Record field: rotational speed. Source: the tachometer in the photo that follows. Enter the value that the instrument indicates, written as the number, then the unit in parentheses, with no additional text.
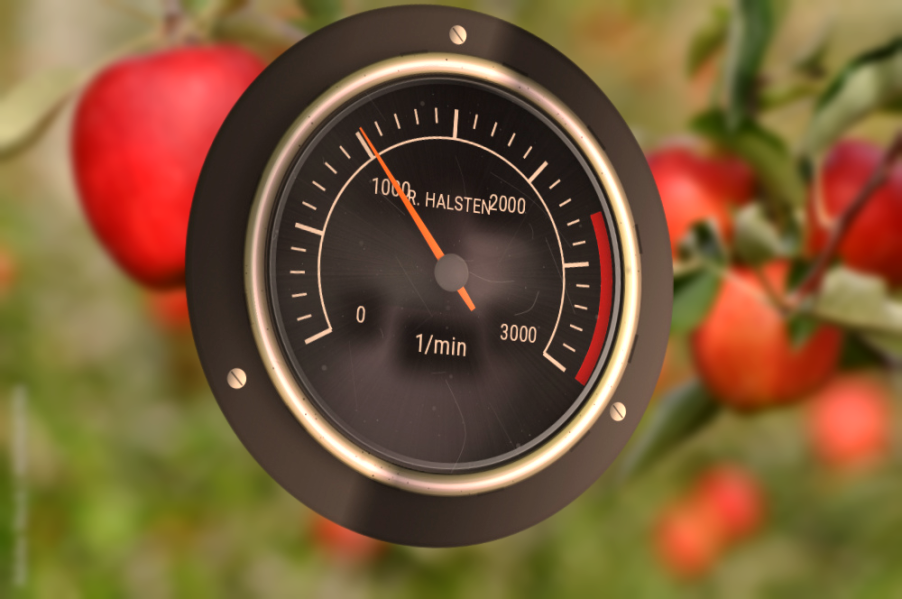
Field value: 1000 (rpm)
